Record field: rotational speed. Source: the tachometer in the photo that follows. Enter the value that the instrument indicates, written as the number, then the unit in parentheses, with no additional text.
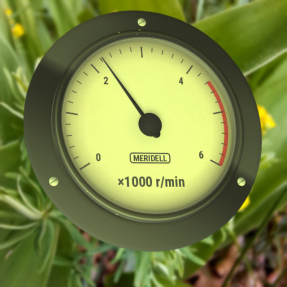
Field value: 2200 (rpm)
